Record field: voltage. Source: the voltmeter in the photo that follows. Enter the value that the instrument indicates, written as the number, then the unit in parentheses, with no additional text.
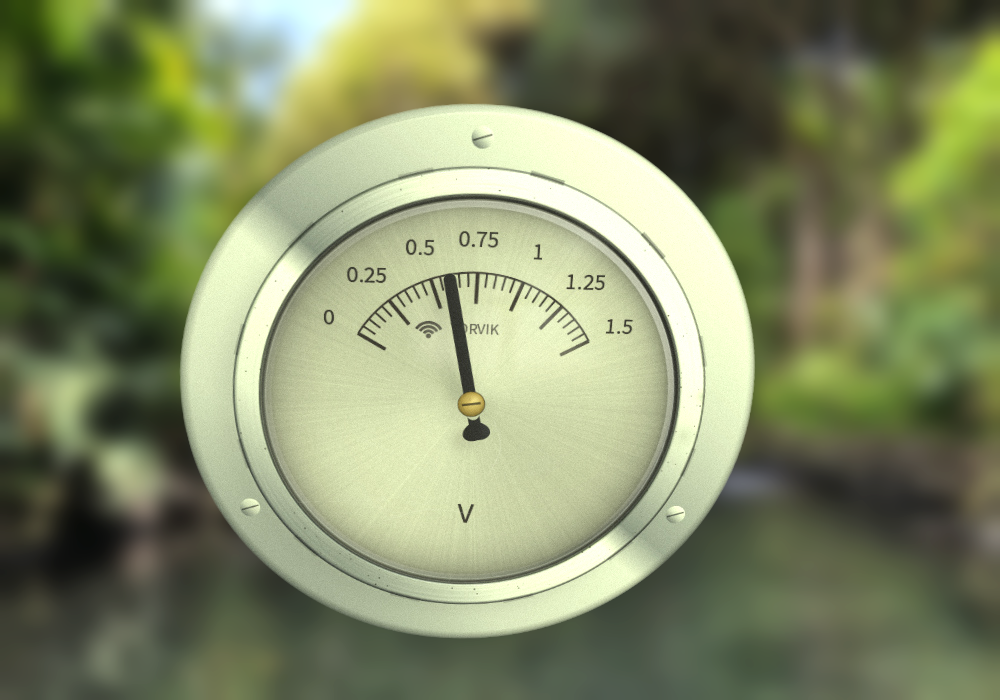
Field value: 0.6 (V)
